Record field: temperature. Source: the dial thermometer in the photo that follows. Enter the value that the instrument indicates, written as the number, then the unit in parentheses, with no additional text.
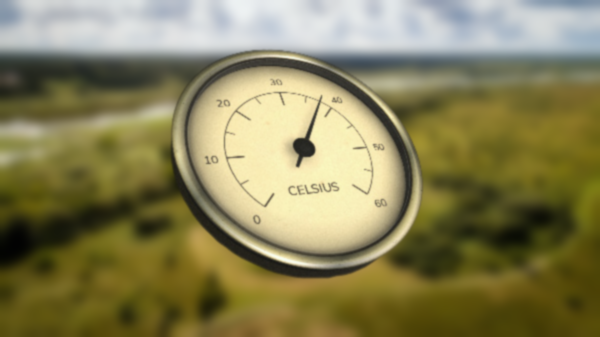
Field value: 37.5 (°C)
